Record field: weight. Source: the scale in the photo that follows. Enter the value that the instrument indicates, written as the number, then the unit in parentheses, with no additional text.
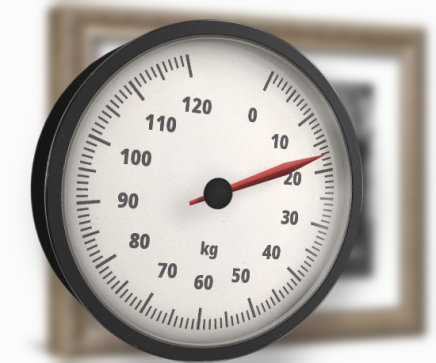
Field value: 17 (kg)
